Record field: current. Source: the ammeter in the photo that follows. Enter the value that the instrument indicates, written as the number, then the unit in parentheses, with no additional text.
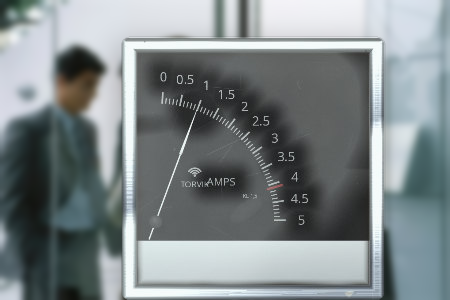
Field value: 1 (A)
